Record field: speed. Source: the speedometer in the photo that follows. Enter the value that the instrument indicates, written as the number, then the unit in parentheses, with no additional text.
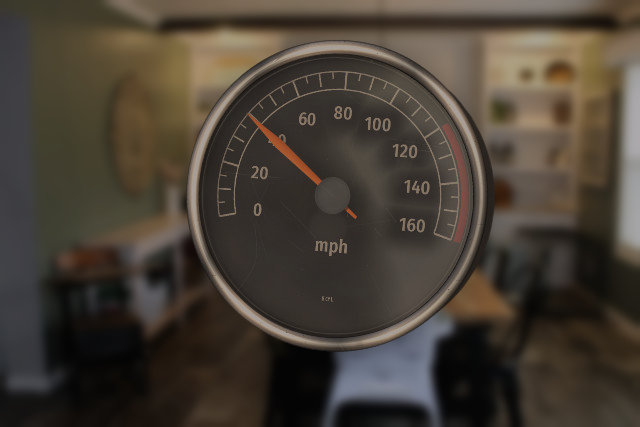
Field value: 40 (mph)
